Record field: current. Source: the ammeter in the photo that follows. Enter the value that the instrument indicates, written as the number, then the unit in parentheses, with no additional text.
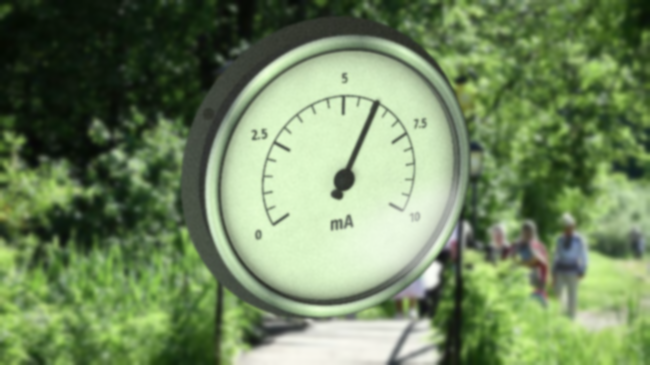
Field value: 6 (mA)
